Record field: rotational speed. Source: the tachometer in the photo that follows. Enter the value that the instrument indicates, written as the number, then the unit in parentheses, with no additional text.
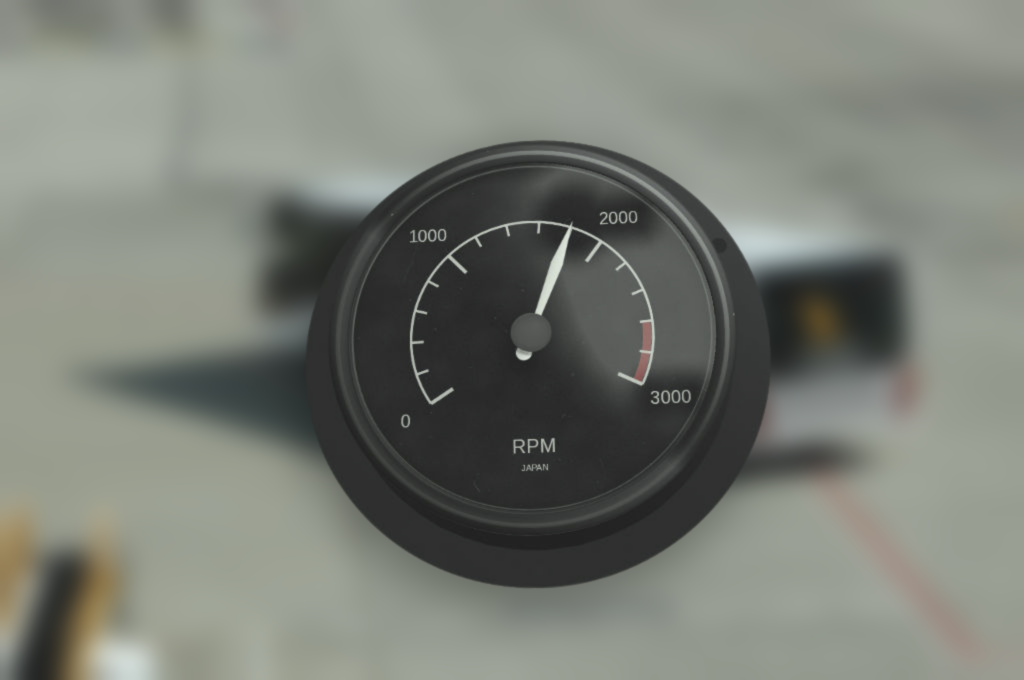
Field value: 1800 (rpm)
